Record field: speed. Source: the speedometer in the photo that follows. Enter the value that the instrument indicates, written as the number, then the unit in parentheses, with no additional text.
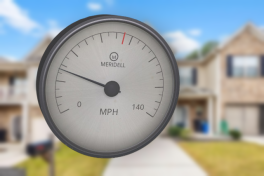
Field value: 27.5 (mph)
